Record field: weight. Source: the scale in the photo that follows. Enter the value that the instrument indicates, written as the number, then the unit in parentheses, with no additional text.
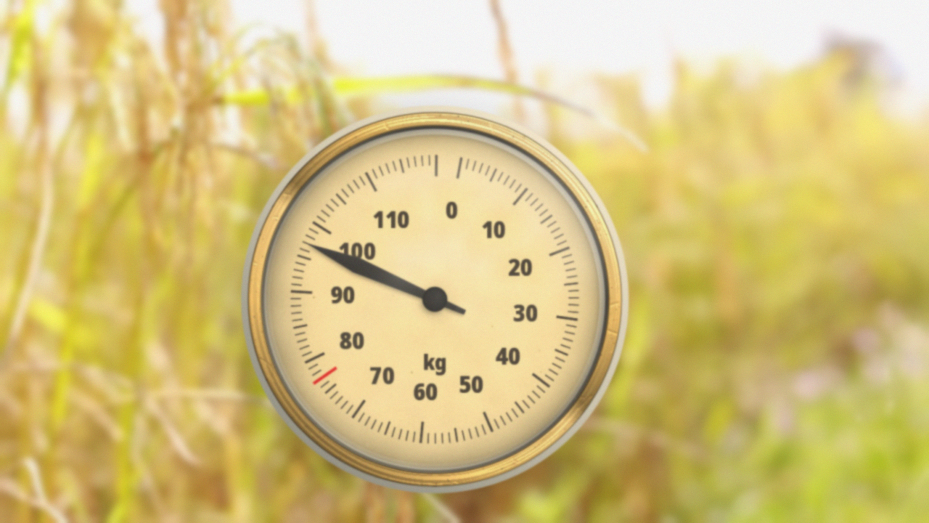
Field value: 97 (kg)
